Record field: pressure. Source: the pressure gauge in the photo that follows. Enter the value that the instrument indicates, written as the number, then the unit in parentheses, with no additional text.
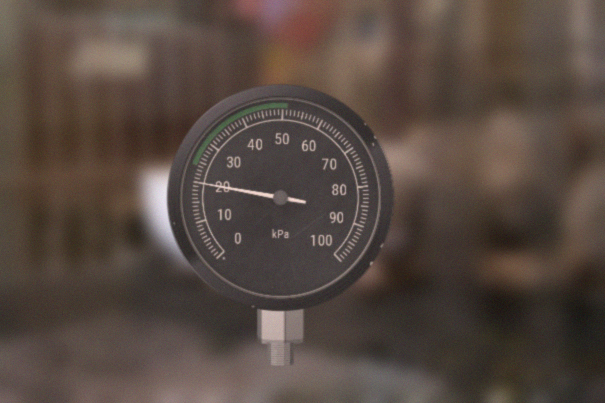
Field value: 20 (kPa)
